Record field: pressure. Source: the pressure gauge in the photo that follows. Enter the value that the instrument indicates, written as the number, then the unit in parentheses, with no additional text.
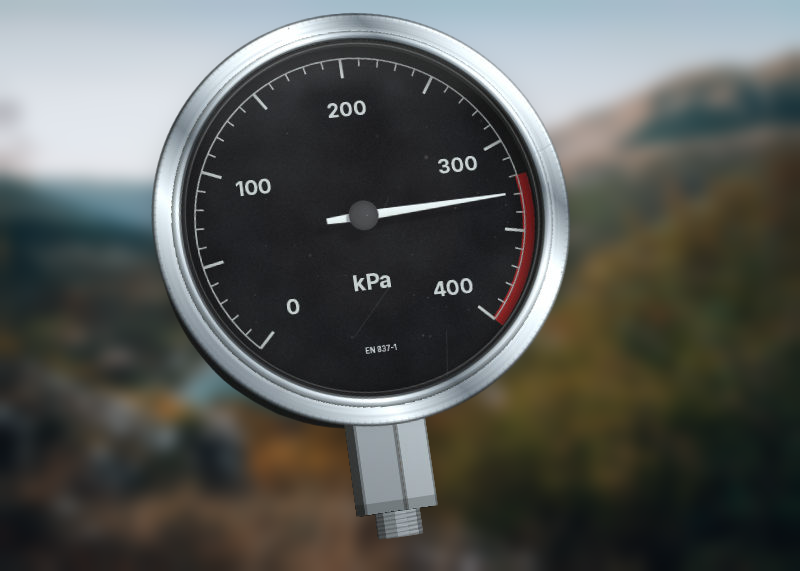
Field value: 330 (kPa)
